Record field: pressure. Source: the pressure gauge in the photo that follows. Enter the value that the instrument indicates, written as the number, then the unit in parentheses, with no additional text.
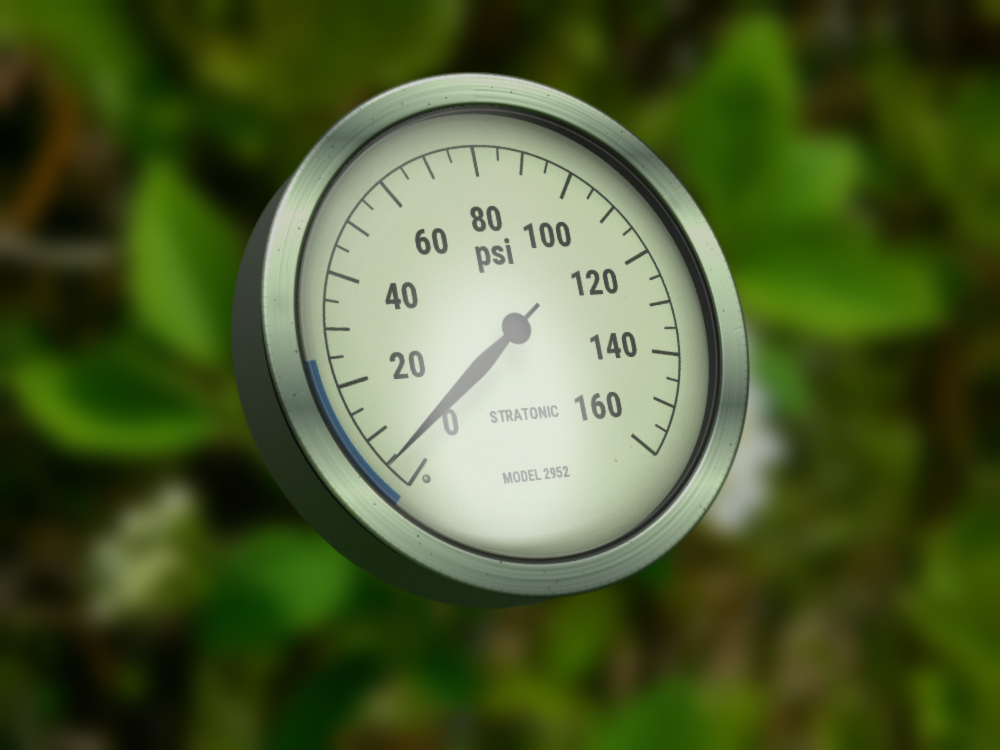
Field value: 5 (psi)
